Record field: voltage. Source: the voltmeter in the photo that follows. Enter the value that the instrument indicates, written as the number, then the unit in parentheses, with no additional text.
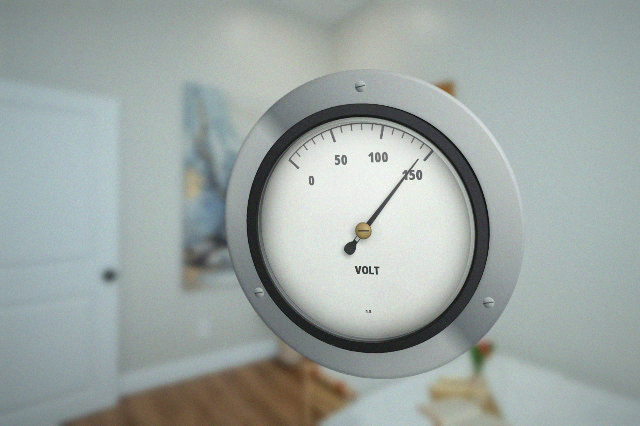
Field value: 145 (V)
